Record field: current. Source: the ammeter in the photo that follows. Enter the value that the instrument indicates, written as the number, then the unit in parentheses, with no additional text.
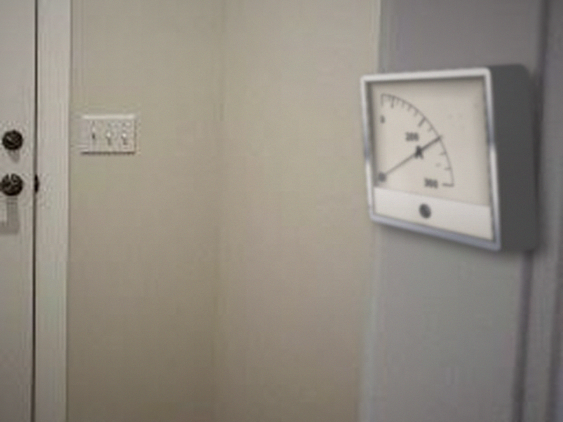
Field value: 240 (A)
